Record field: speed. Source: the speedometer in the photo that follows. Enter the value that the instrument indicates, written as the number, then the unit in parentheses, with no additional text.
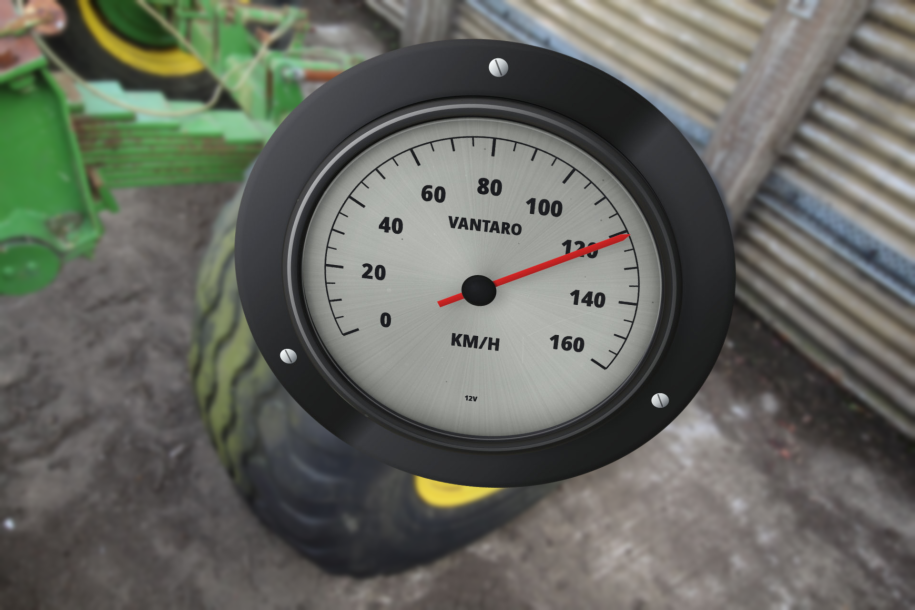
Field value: 120 (km/h)
